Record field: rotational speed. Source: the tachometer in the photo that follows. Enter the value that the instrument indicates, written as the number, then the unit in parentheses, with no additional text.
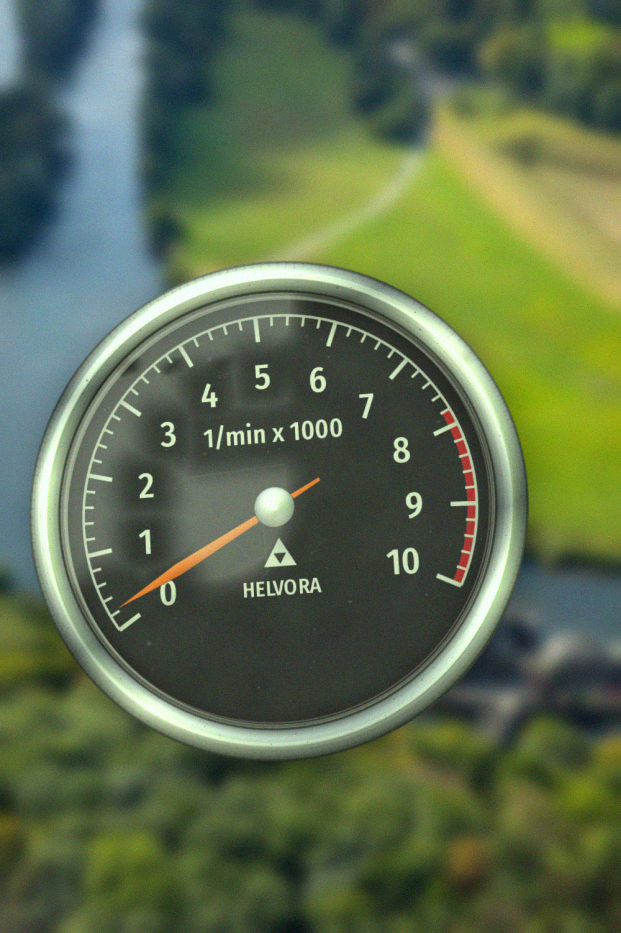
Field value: 200 (rpm)
